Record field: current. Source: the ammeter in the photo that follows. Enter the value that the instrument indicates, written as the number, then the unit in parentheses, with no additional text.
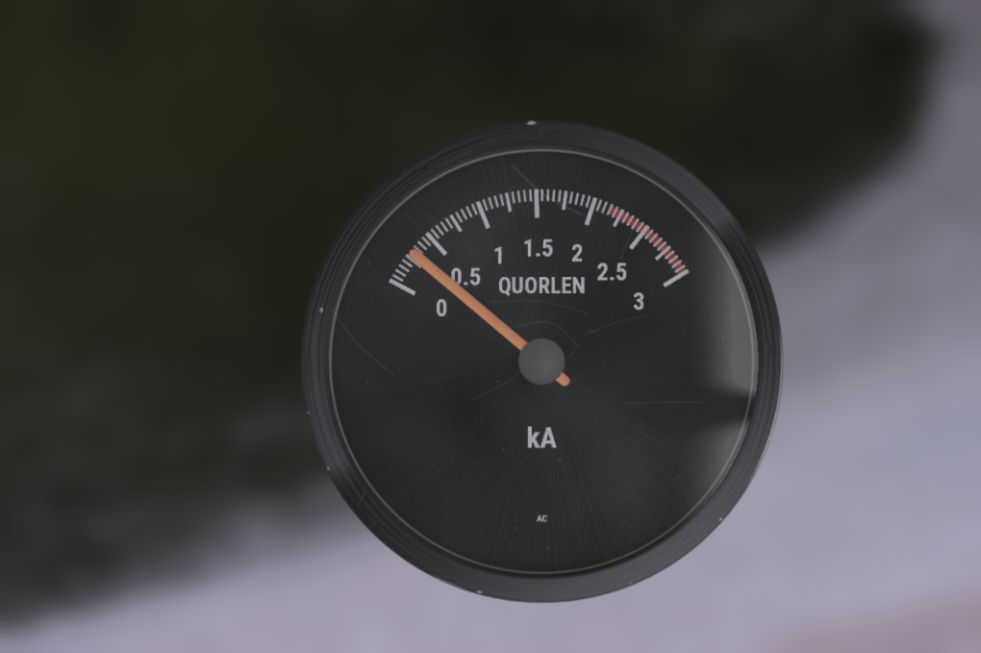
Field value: 0.3 (kA)
